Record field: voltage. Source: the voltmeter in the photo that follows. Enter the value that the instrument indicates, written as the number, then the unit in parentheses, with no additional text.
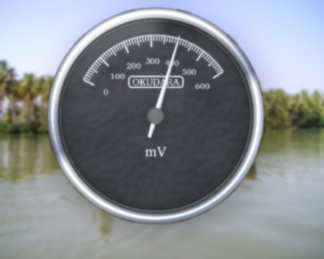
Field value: 400 (mV)
